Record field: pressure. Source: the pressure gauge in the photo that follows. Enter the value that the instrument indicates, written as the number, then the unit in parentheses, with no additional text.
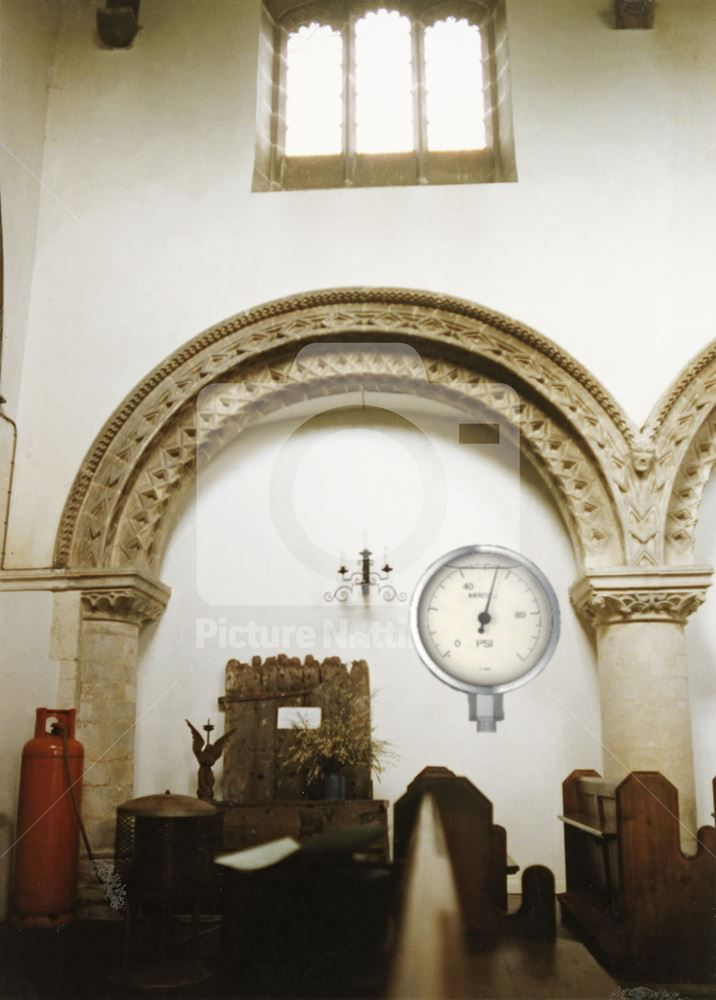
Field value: 55 (psi)
